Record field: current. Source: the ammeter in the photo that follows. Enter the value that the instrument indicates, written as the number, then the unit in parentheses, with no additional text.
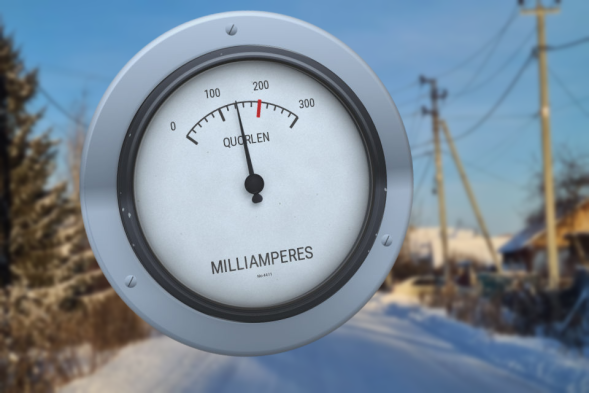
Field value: 140 (mA)
